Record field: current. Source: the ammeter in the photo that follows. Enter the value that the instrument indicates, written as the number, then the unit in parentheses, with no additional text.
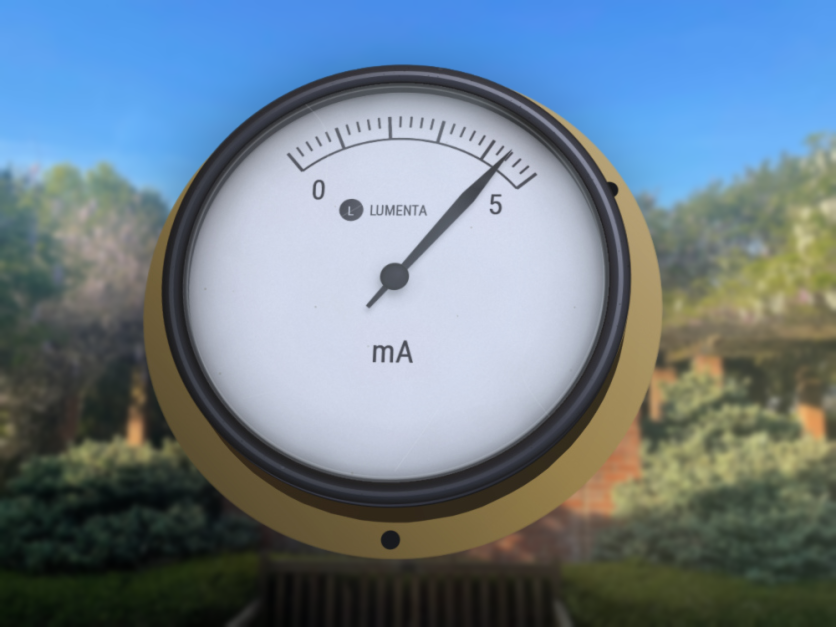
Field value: 4.4 (mA)
